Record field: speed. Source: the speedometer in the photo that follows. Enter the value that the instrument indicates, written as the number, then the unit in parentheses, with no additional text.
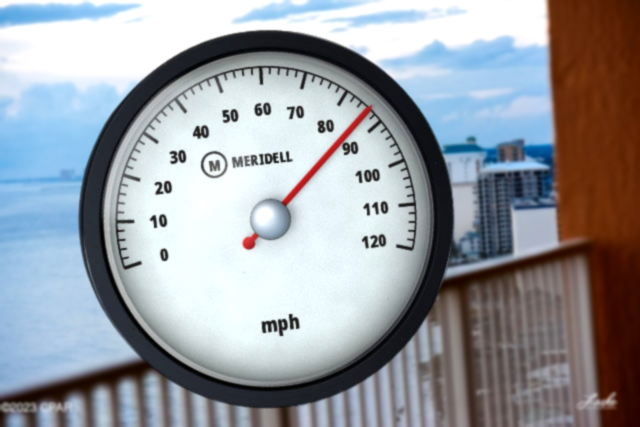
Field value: 86 (mph)
